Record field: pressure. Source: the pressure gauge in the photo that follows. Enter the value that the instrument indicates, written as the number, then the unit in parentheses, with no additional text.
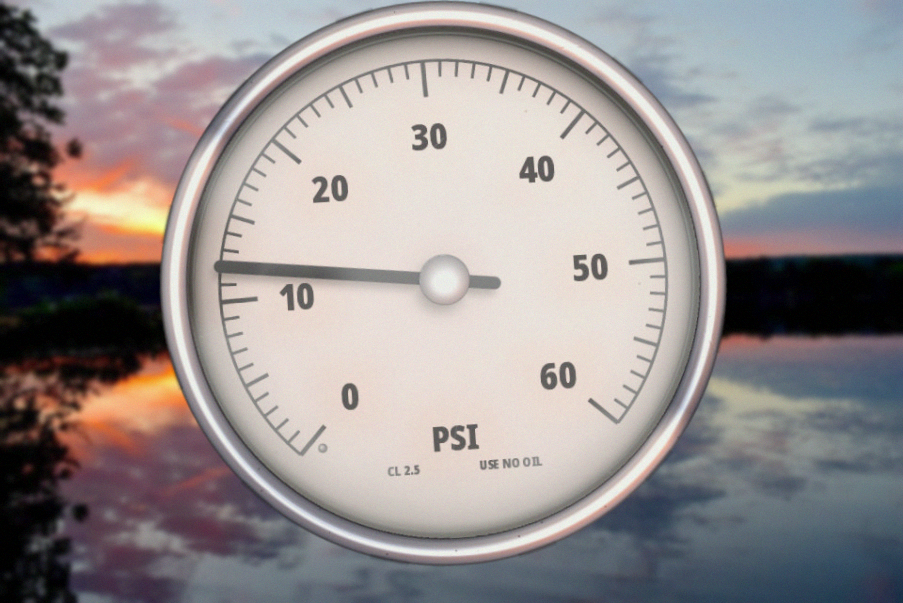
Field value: 12 (psi)
